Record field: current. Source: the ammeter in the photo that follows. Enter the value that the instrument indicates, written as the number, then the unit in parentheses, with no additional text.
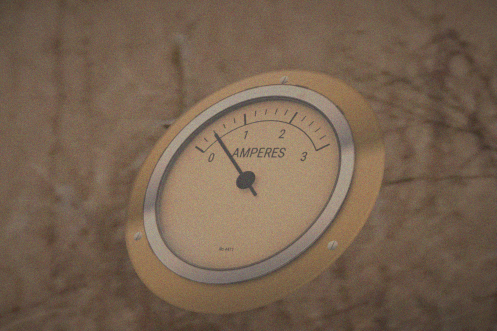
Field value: 0.4 (A)
